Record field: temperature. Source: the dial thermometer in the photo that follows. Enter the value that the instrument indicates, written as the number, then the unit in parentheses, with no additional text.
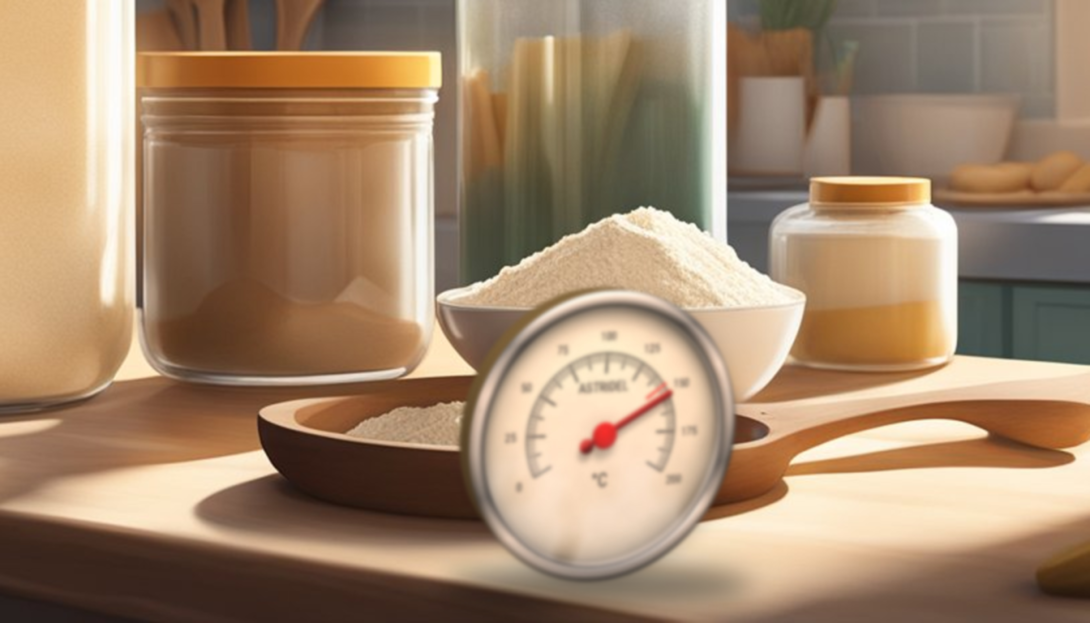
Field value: 150 (°C)
